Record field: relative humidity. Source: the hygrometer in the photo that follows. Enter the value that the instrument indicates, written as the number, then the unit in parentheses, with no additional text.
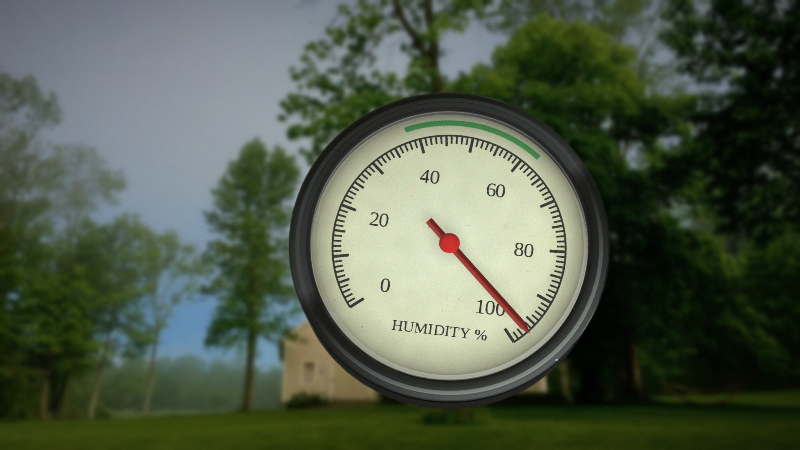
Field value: 97 (%)
